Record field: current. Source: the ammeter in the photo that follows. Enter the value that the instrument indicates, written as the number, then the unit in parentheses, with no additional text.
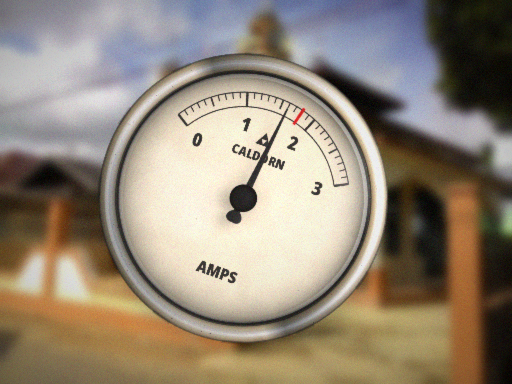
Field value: 1.6 (A)
